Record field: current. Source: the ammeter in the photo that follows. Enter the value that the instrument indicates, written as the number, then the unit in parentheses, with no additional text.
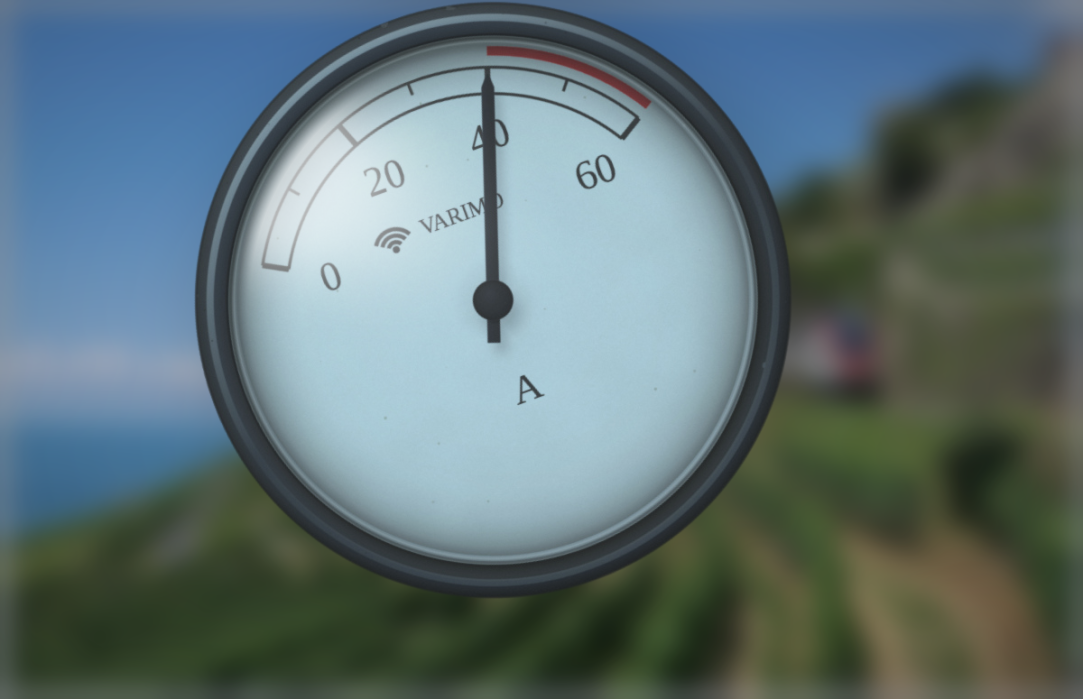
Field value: 40 (A)
